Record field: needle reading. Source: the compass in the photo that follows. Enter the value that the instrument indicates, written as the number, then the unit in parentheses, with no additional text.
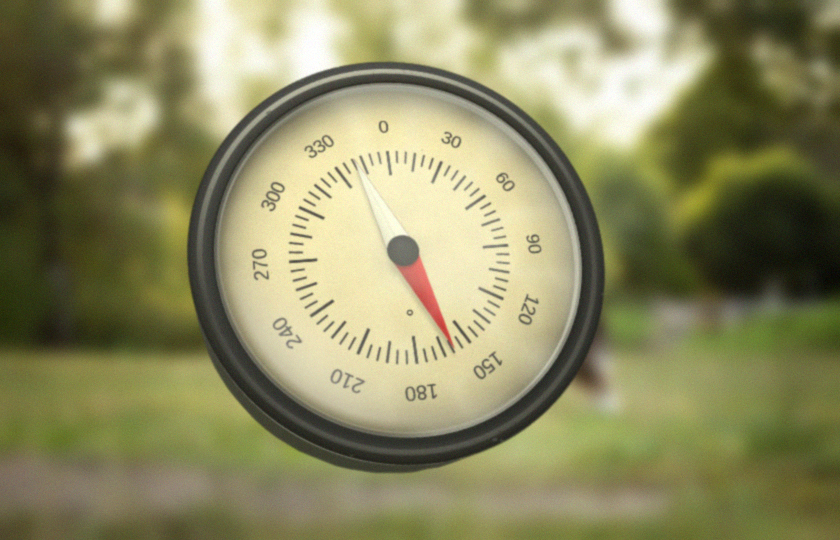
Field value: 160 (°)
